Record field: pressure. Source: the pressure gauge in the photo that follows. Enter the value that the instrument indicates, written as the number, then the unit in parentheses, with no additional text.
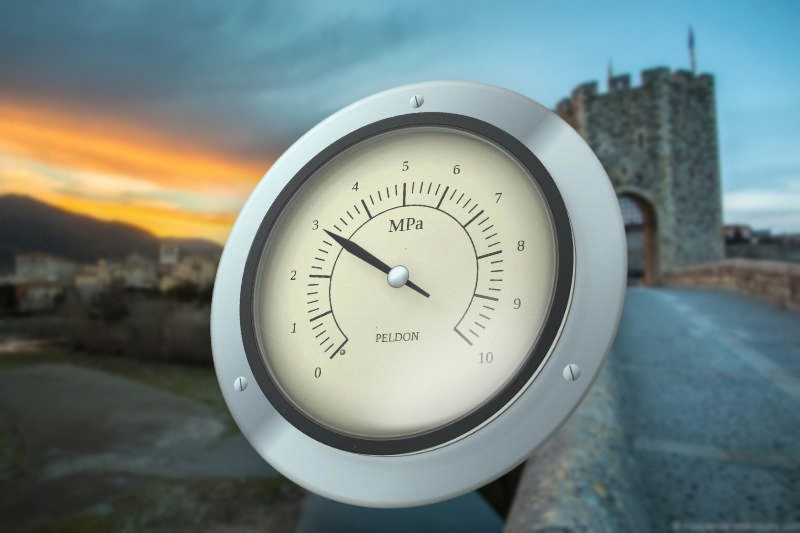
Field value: 3 (MPa)
